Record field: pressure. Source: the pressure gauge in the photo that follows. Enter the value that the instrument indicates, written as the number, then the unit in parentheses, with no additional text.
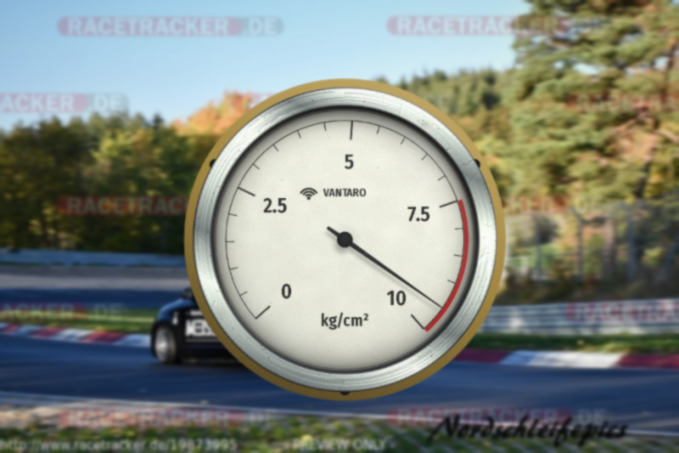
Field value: 9.5 (kg/cm²)
